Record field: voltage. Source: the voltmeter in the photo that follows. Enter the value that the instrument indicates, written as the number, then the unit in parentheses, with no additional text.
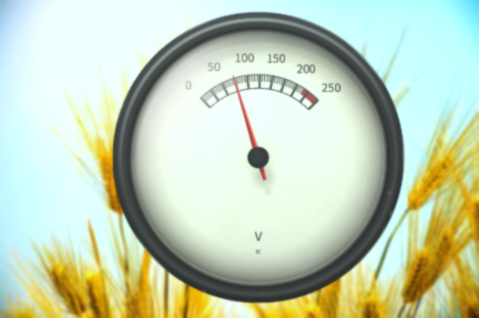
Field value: 75 (V)
